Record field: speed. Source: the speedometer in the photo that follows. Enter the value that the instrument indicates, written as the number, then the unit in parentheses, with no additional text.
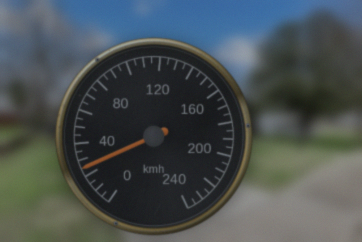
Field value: 25 (km/h)
